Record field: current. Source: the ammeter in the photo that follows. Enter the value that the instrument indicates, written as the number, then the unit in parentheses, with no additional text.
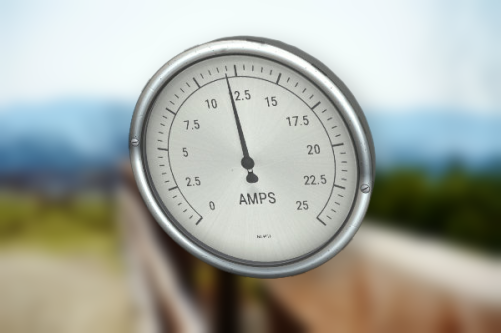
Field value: 12 (A)
